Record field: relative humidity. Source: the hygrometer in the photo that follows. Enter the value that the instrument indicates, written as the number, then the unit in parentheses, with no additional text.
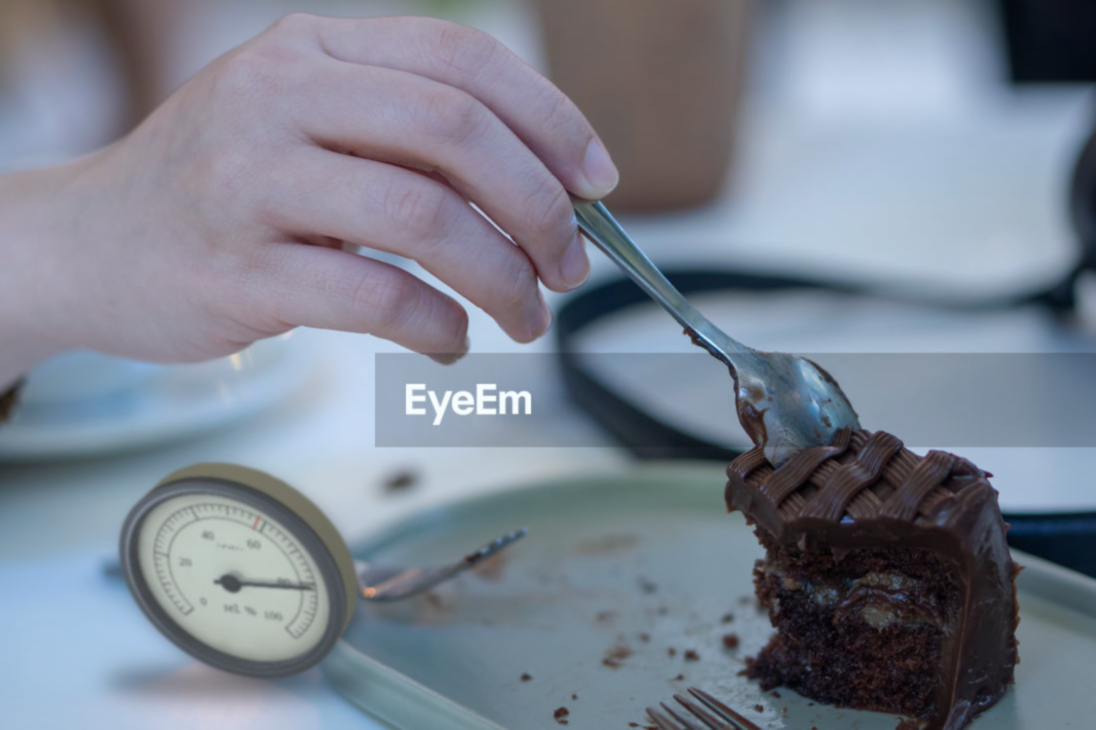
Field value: 80 (%)
